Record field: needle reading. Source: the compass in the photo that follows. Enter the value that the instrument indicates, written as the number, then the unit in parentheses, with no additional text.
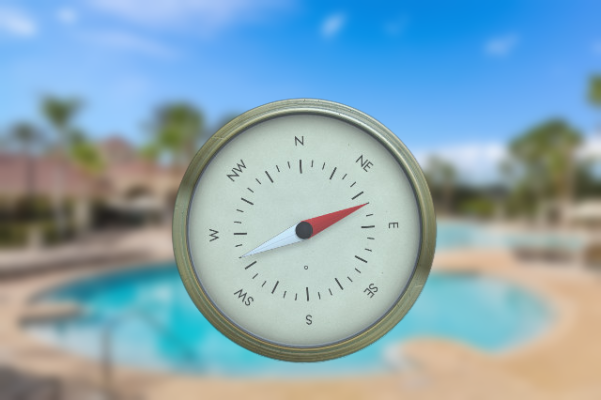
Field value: 70 (°)
